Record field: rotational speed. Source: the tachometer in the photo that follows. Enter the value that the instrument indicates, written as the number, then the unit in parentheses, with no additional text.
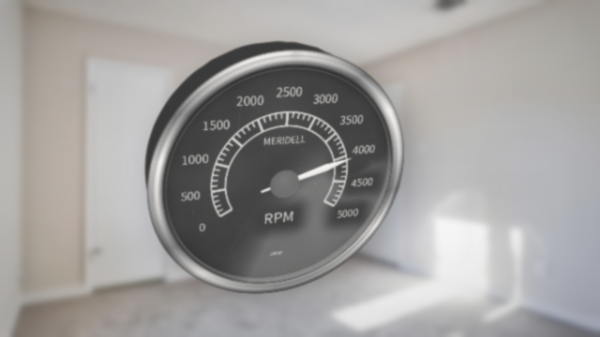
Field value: 4000 (rpm)
